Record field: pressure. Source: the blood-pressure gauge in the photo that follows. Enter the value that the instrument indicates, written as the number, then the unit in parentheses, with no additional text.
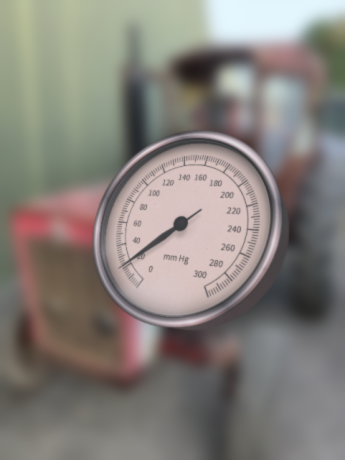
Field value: 20 (mmHg)
